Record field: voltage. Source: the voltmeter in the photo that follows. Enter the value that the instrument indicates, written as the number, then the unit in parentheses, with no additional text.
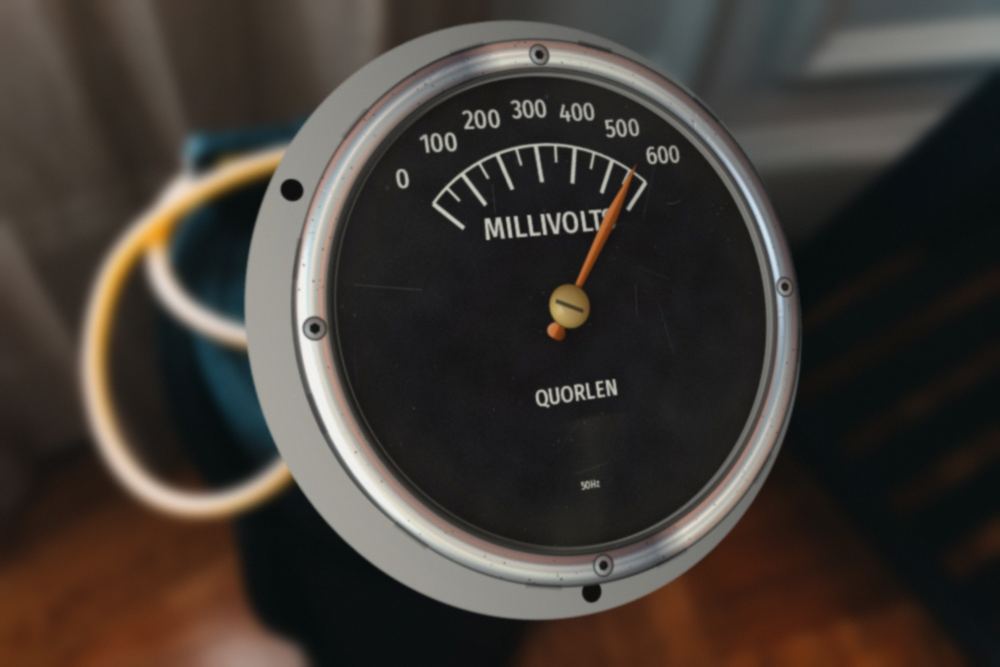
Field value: 550 (mV)
